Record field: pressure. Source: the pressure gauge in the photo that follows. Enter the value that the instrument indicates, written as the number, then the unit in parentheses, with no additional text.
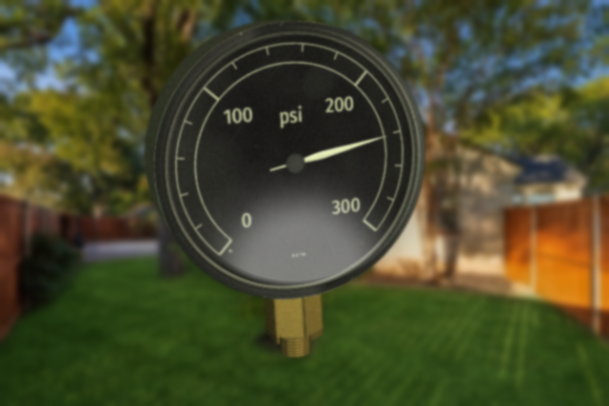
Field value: 240 (psi)
